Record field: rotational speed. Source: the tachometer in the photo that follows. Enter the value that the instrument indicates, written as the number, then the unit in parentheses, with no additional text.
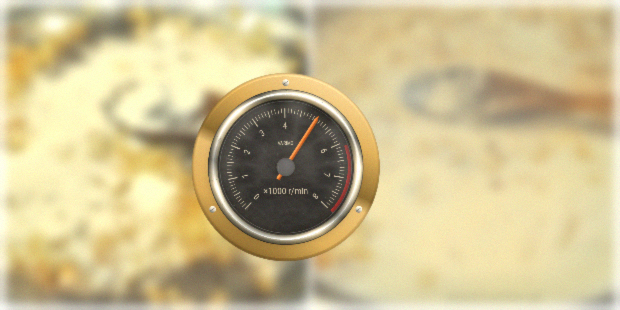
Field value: 5000 (rpm)
